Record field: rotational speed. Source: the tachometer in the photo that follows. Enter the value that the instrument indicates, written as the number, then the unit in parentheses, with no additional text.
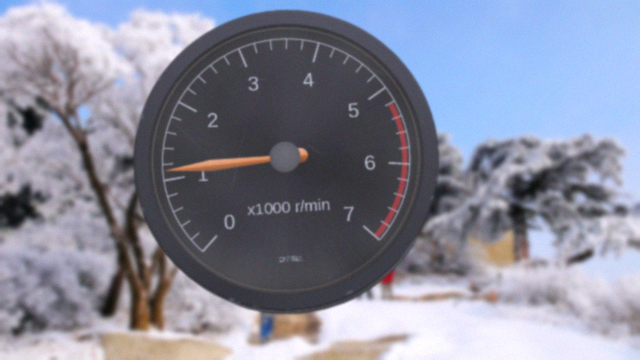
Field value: 1100 (rpm)
